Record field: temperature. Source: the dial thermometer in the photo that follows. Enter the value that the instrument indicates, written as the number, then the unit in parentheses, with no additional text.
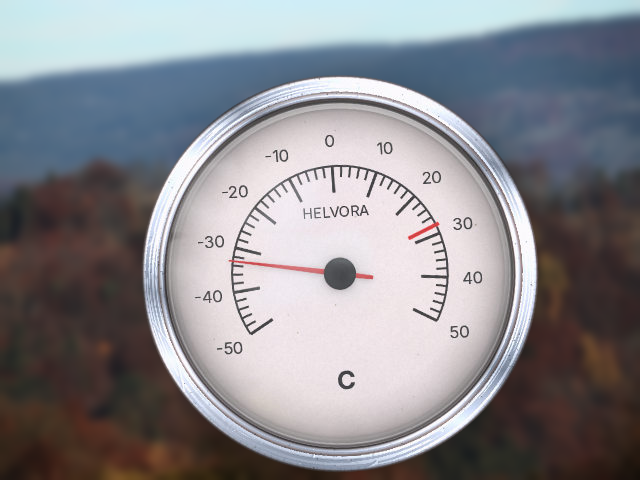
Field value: -33 (°C)
